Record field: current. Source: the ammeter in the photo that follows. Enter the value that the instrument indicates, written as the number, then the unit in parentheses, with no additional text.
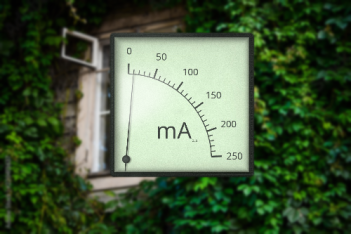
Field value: 10 (mA)
